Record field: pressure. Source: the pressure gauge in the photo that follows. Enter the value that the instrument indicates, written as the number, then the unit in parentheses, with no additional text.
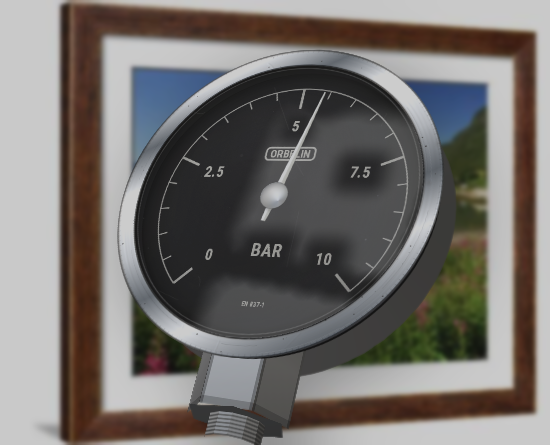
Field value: 5.5 (bar)
